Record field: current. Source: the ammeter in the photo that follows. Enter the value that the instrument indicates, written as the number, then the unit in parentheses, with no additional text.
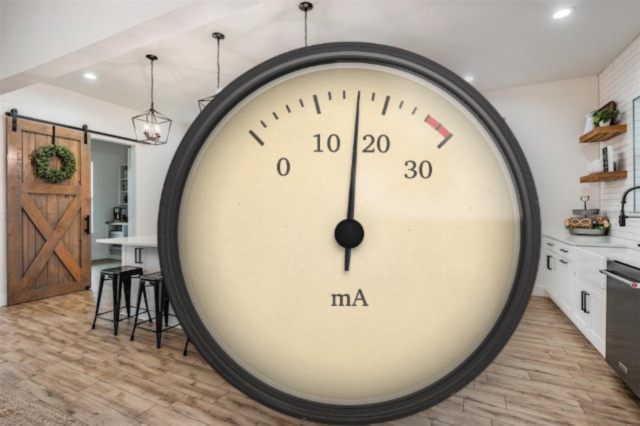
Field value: 16 (mA)
